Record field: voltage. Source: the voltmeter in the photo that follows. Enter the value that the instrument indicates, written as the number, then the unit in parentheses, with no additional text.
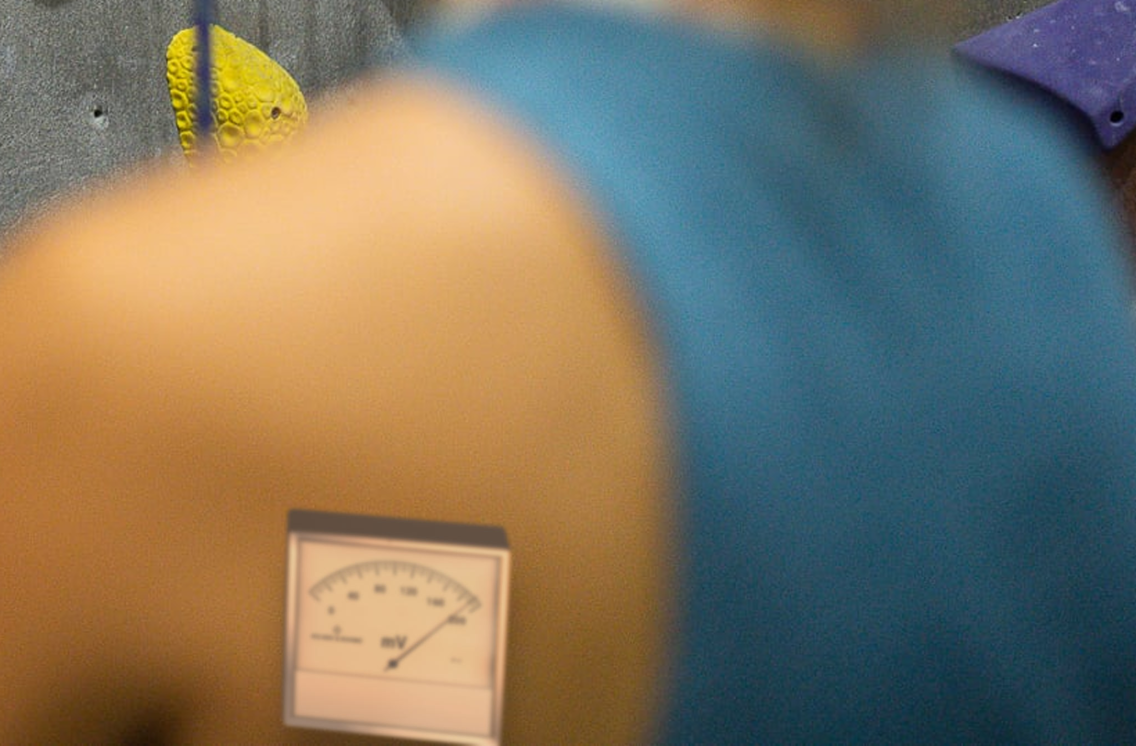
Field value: 190 (mV)
